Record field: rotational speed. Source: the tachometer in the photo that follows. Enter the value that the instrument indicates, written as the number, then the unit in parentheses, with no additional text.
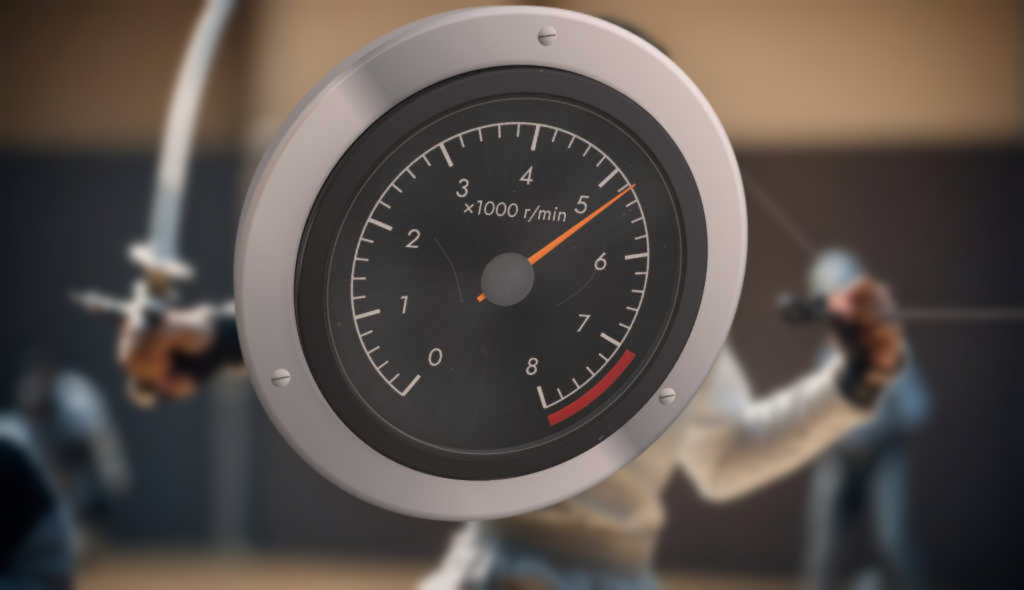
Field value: 5200 (rpm)
